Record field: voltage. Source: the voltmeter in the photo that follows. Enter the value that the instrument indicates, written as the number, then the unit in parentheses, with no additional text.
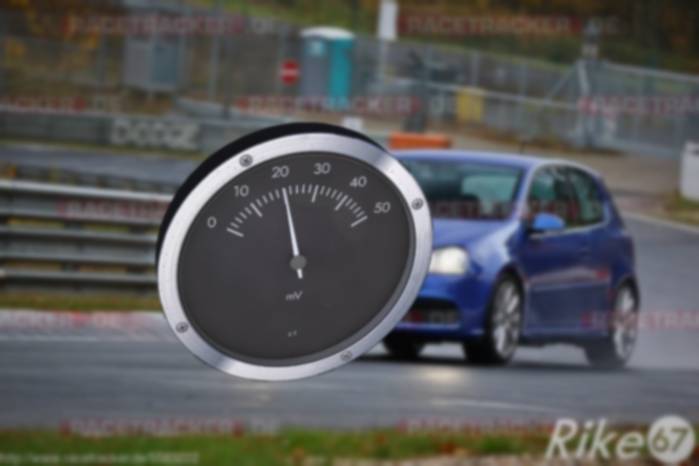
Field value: 20 (mV)
